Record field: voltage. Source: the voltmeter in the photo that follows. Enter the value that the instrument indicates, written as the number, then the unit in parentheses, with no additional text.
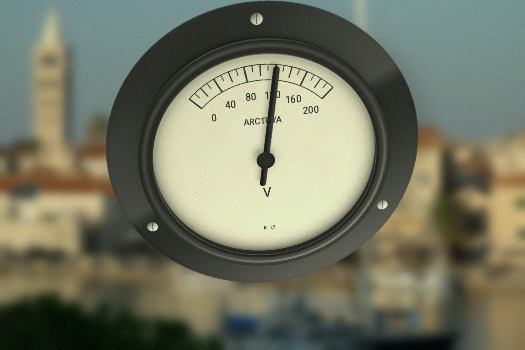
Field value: 120 (V)
